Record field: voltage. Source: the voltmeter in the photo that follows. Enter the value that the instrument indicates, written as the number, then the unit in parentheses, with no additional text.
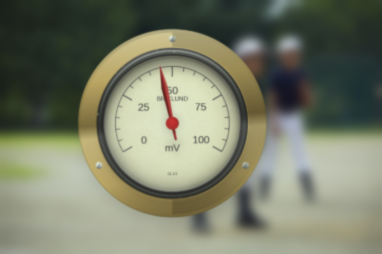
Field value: 45 (mV)
